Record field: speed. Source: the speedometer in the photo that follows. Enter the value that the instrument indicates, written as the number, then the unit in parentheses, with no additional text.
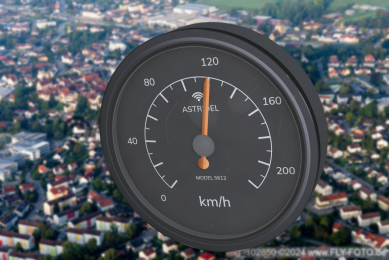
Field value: 120 (km/h)
